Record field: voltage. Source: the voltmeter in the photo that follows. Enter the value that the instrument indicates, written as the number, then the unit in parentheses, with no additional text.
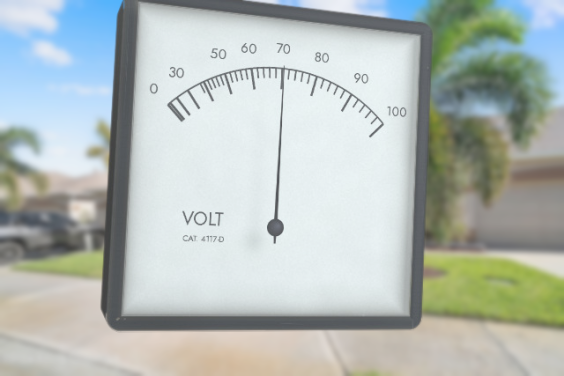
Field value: 70 (V)
